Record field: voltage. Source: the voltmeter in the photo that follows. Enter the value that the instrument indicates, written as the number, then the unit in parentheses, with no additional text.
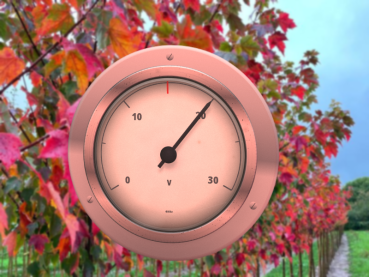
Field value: 20 (V)
